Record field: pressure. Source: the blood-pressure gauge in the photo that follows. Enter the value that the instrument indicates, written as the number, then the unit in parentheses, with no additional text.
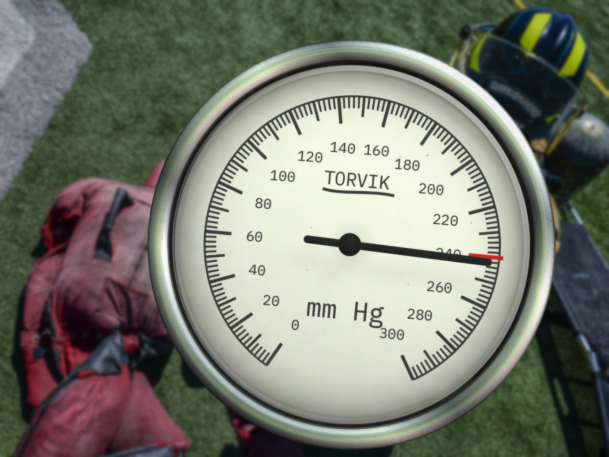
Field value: 242 (mmHg)
